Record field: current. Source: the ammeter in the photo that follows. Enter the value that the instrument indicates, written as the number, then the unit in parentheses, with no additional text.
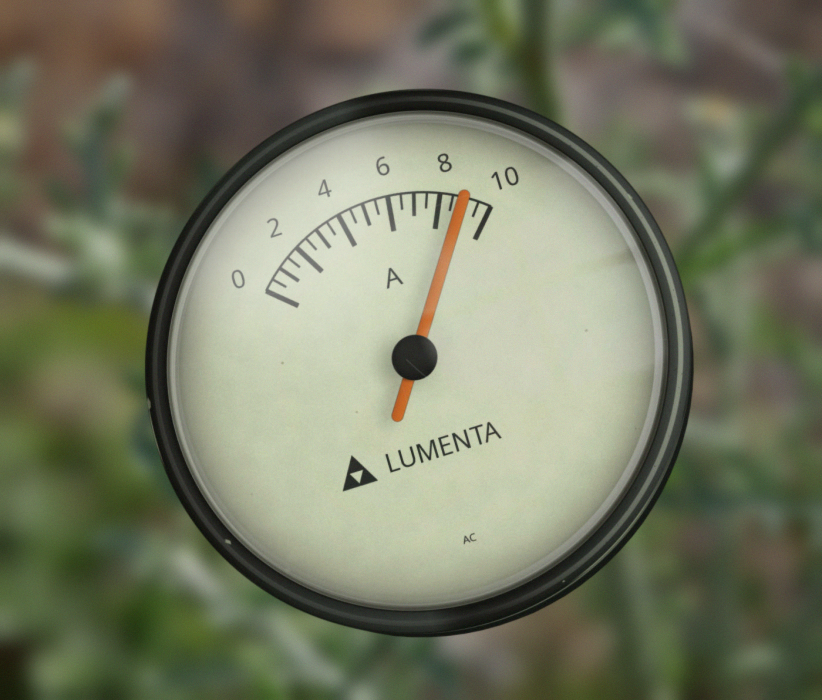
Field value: 9 (A)
